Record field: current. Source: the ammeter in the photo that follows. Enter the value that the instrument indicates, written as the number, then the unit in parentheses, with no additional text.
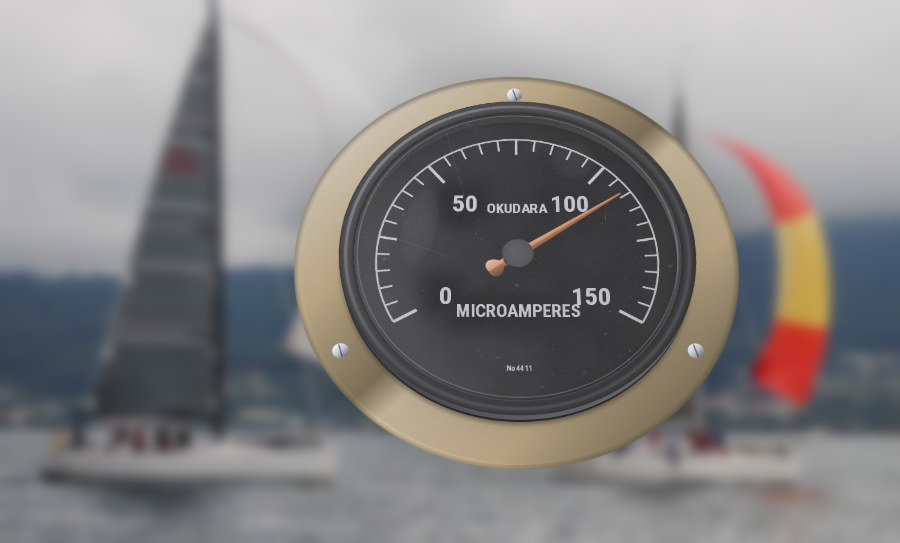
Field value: 110 (µA)
